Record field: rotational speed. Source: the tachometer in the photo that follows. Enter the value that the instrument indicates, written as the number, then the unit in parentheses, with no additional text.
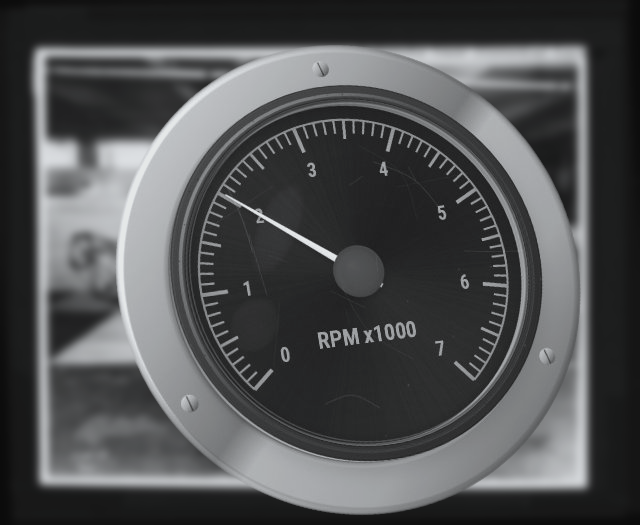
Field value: 2000 (rpm)
